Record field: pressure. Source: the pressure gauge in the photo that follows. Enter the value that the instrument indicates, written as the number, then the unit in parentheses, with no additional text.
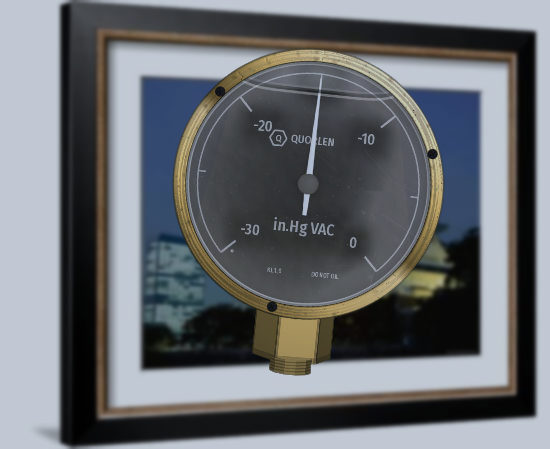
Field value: -15 (inHg)
